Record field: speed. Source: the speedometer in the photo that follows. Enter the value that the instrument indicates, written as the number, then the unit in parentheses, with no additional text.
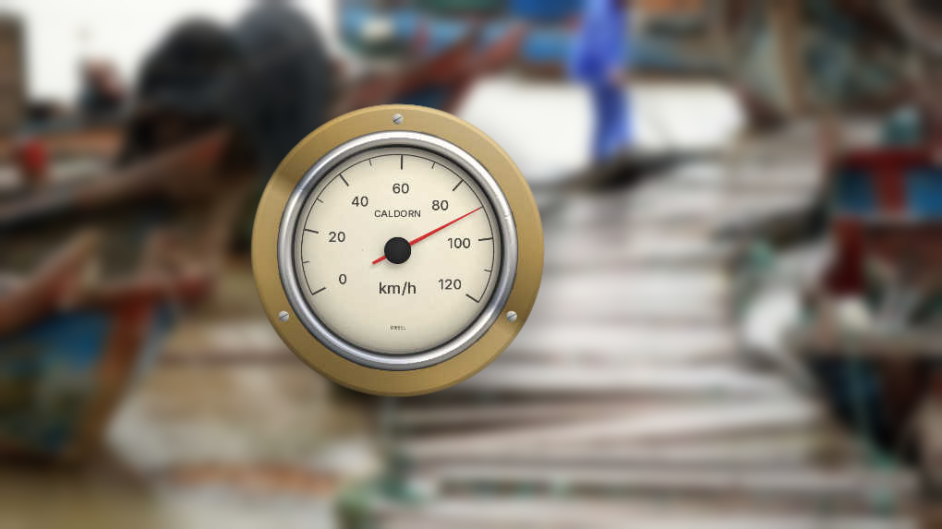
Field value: 90 (km/h)
